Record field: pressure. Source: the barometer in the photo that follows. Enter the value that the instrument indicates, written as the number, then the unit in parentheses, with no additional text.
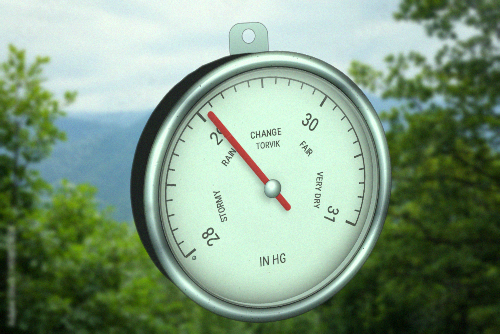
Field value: 29.05 (inHg)
